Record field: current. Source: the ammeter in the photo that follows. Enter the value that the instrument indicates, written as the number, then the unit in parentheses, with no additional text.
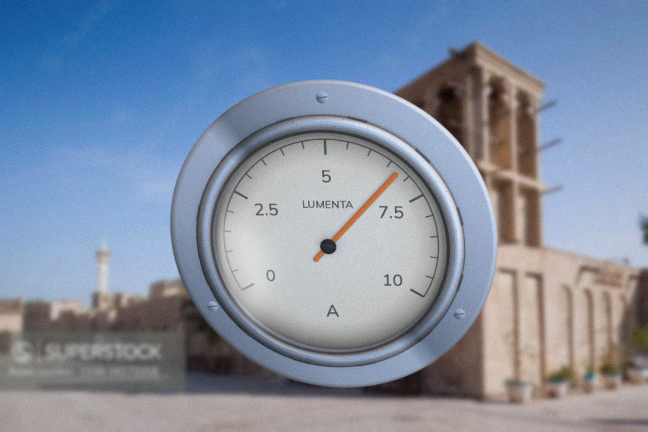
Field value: 6.75 (A)
